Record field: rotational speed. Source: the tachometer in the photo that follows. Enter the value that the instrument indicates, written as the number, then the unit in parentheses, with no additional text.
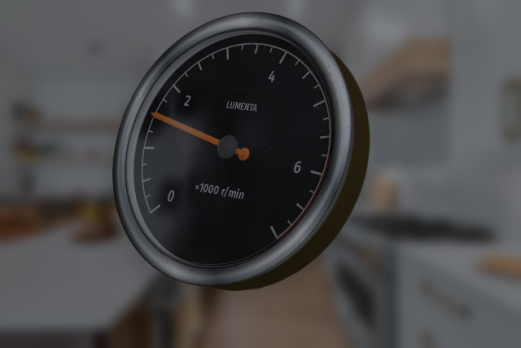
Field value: 1500 (rpm)
